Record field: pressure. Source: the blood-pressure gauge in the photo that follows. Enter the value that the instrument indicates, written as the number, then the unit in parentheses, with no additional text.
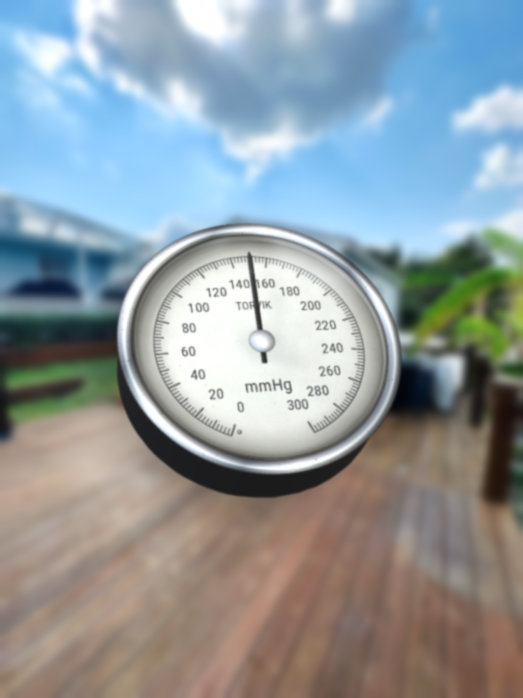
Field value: 150 (mmHg)
